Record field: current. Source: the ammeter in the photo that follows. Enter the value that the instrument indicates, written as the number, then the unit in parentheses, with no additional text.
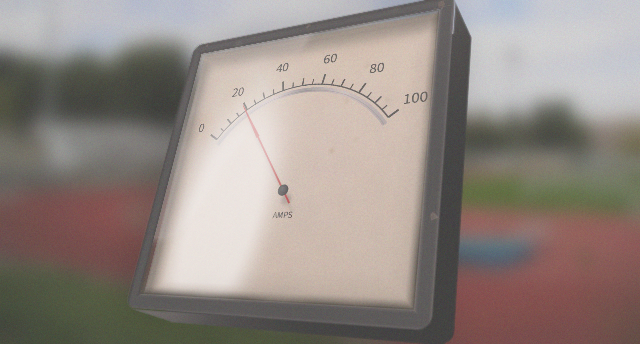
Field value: 20 (A)
